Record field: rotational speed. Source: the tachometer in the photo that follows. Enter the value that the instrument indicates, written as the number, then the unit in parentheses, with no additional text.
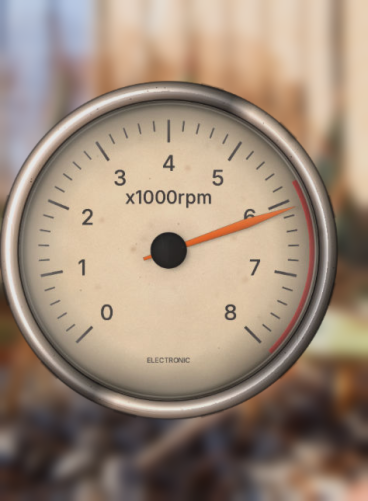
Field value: 6100 (rpm)
